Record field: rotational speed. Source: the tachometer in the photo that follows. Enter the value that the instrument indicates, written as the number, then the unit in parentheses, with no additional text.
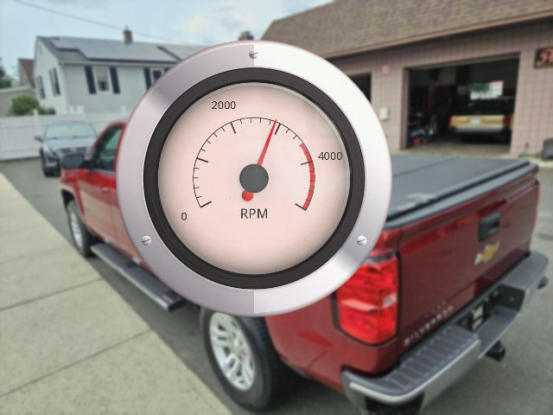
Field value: 2900 (rpm)
